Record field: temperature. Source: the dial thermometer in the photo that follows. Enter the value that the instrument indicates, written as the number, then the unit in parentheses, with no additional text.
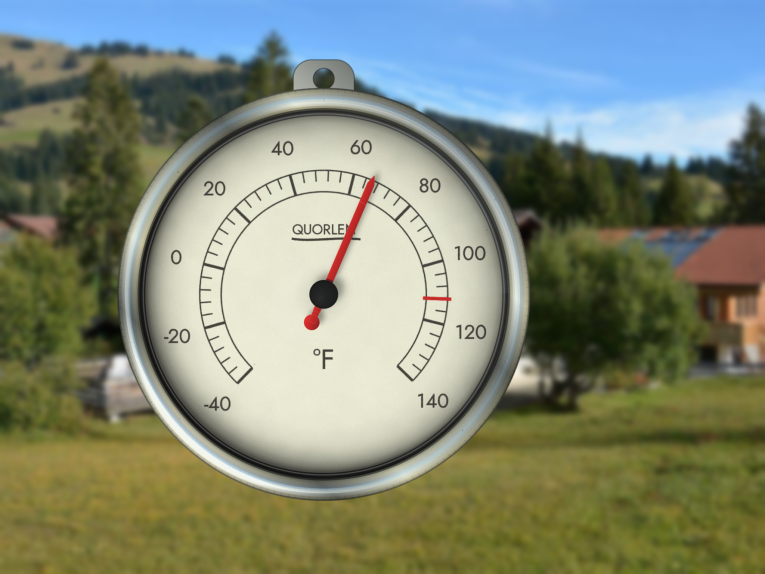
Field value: 66 (°F)
